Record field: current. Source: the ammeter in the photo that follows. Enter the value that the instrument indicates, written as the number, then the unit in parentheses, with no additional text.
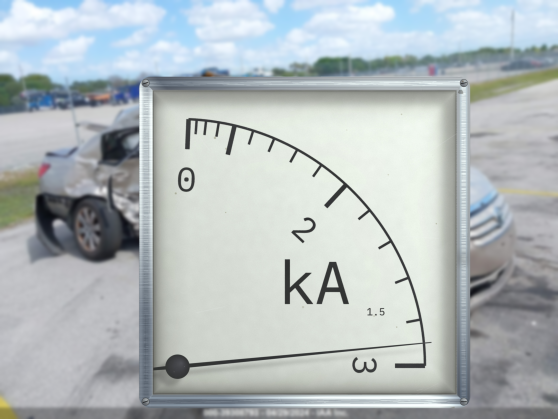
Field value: 2.9 (kA)
